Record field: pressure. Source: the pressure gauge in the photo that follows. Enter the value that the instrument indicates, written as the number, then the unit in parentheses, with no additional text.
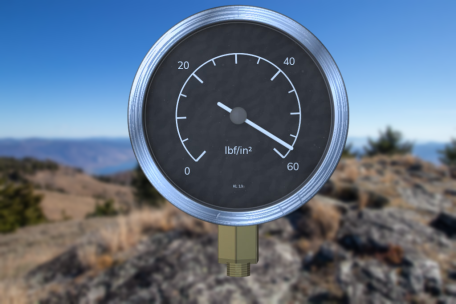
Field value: 57.5 (psi)
